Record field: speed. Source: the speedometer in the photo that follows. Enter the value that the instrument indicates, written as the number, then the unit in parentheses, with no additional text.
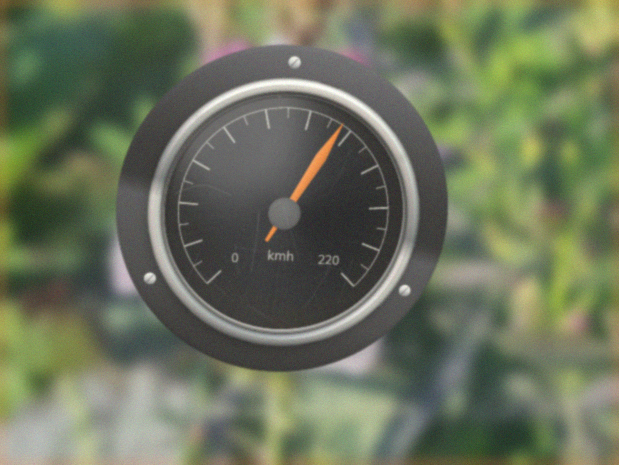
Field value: 135 (km/h)
